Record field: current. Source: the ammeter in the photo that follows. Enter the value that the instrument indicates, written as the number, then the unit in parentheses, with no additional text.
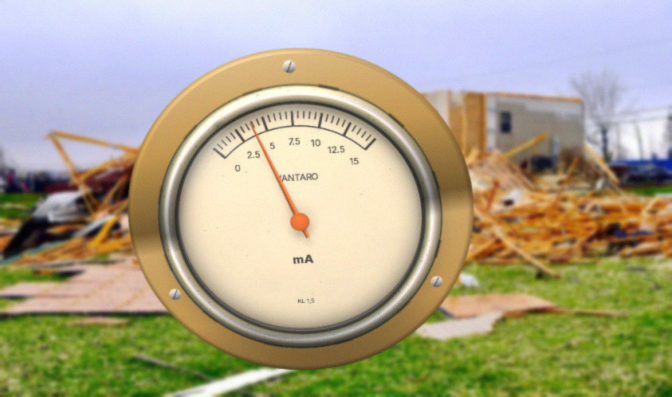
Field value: 4 (mA)
